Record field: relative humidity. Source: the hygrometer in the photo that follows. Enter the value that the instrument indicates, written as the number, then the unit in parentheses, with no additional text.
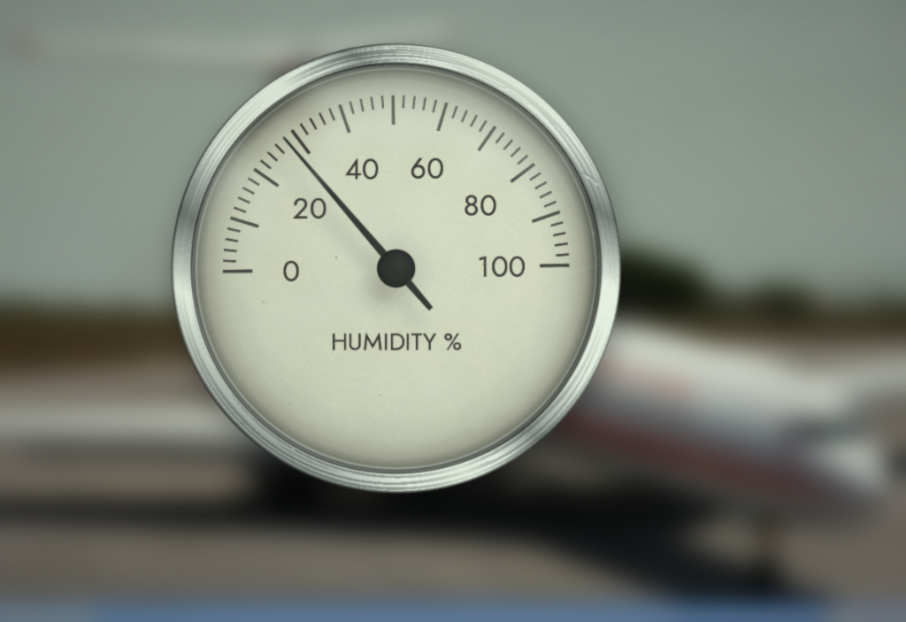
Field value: 28 (%)
